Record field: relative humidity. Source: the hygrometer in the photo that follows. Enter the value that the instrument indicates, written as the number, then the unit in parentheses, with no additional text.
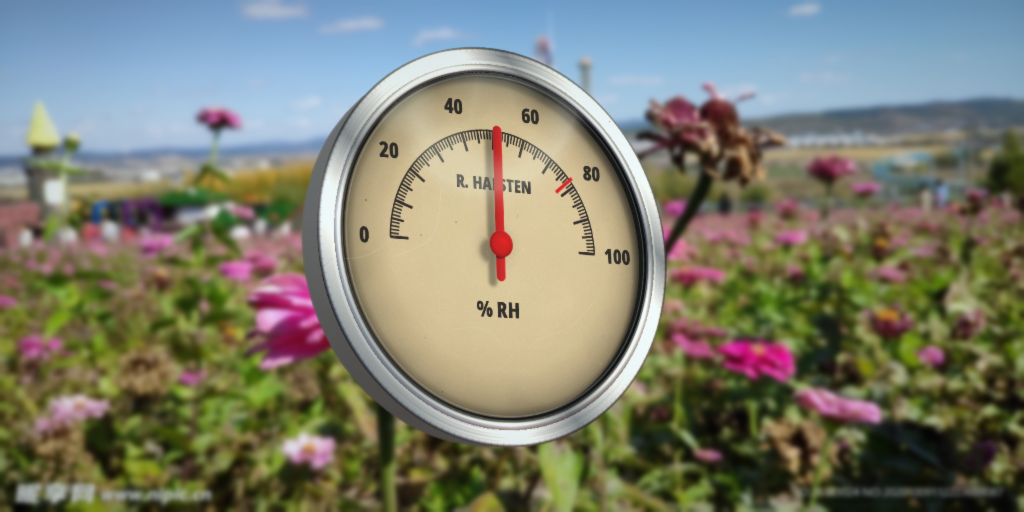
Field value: 50 (%)
